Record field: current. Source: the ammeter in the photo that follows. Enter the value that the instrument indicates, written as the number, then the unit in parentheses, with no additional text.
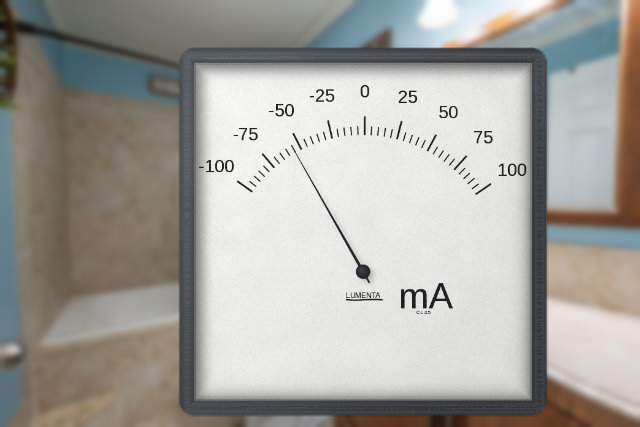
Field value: -55 (mA)
